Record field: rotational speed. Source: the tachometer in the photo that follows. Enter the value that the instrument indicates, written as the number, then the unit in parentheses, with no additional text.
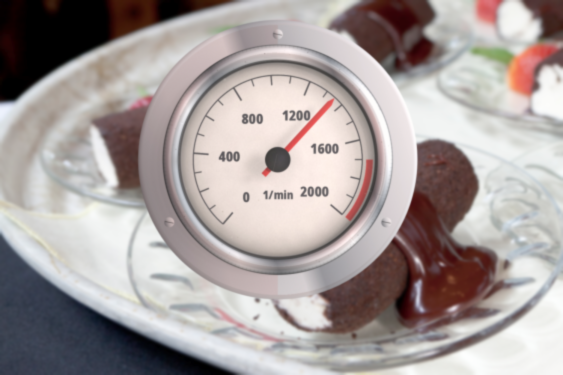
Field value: 1350 (rpm)
